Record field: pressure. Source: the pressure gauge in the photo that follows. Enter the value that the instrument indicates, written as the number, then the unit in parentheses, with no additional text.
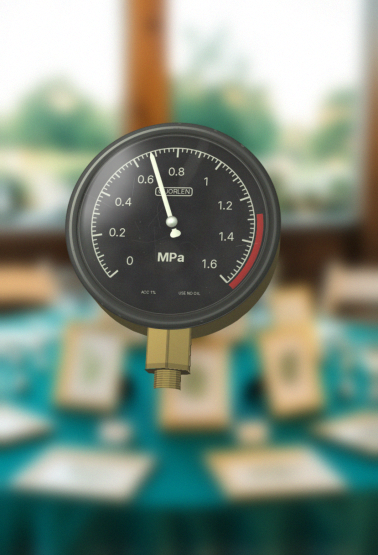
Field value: 0.68 (MPa)
